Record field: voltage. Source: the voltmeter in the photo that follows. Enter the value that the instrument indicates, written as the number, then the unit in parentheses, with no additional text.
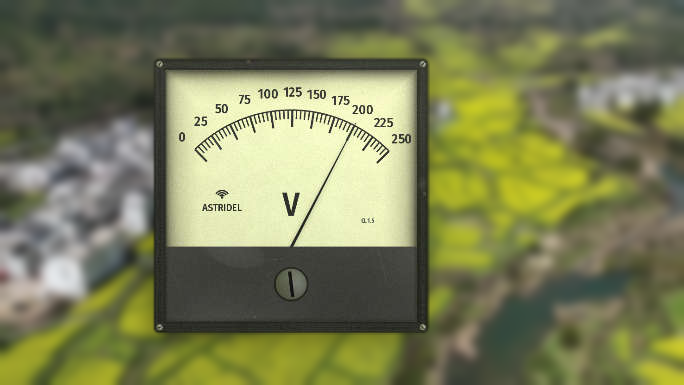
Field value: 200 (V)
